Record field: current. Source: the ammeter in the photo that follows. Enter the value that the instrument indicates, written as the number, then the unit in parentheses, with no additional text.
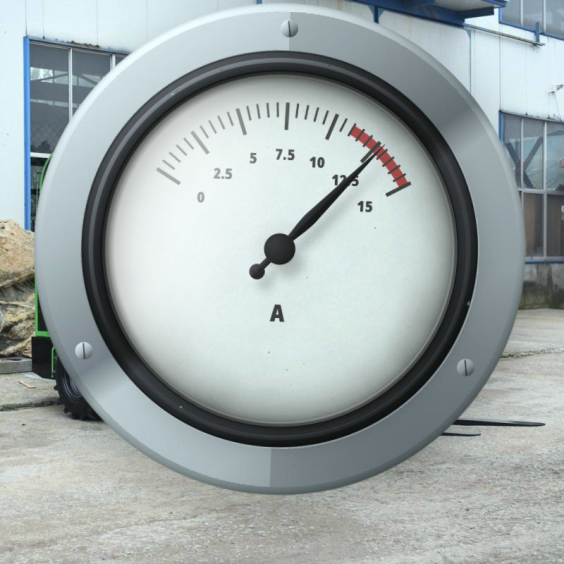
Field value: 12.75 (A)
